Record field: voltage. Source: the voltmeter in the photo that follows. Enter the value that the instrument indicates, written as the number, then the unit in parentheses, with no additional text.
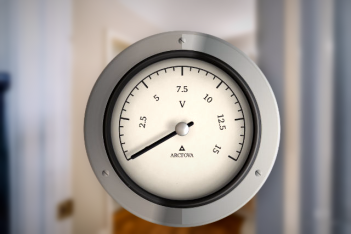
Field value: 0 (V)
